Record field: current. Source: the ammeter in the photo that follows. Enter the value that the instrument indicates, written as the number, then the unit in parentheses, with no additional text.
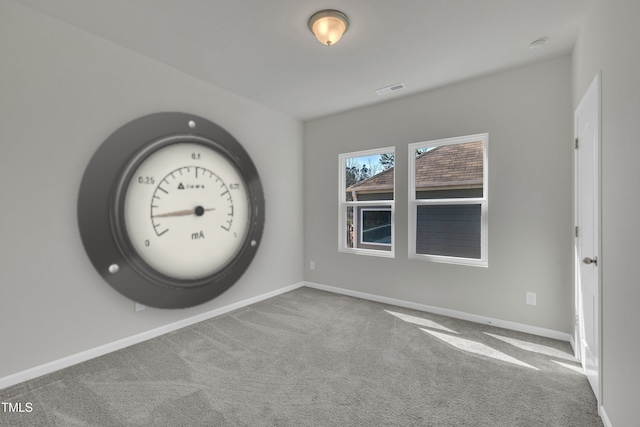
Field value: 0.1 (mA)
